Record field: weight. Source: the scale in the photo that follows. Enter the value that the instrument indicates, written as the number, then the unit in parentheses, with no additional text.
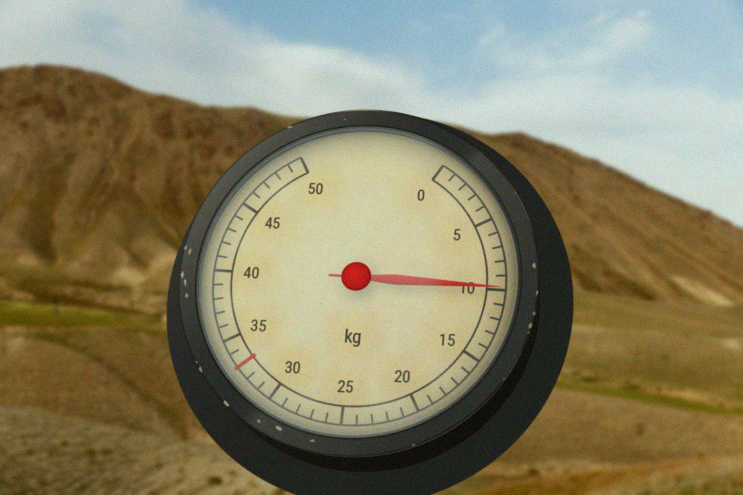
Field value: 10 (kg)
